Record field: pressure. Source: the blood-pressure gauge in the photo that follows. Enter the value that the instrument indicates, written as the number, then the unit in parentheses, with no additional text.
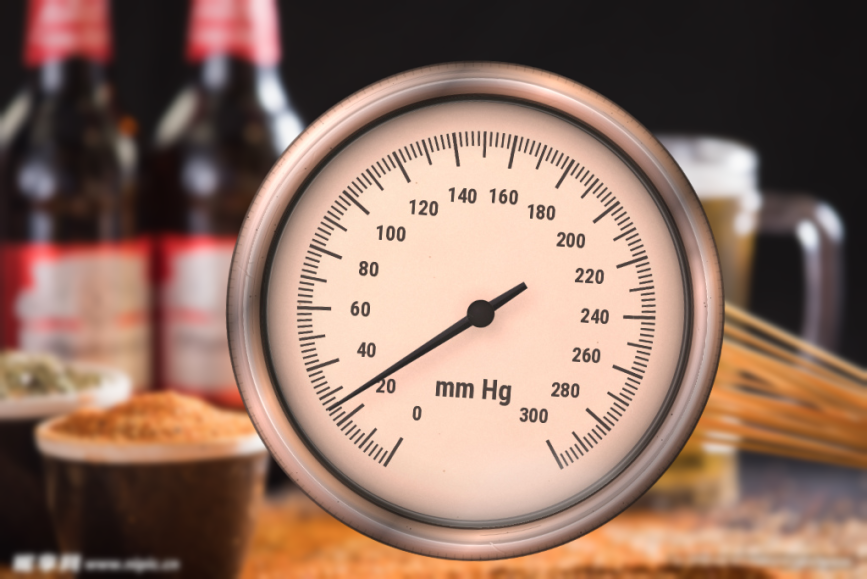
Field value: 26 (mmHg)
